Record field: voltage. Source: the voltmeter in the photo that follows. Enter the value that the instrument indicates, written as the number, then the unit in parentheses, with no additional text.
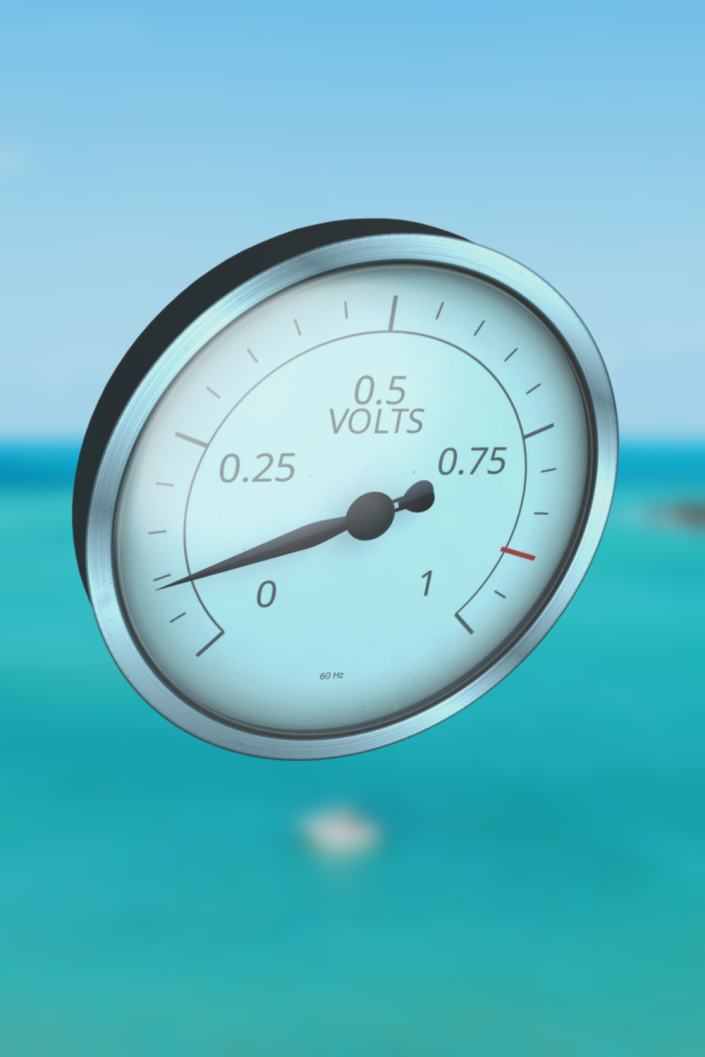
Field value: 0.1 (V)
